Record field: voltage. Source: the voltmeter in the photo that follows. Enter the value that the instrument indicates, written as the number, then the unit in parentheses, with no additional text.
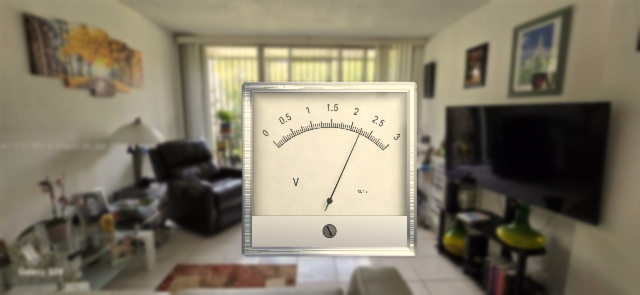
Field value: 2.25 (V)
